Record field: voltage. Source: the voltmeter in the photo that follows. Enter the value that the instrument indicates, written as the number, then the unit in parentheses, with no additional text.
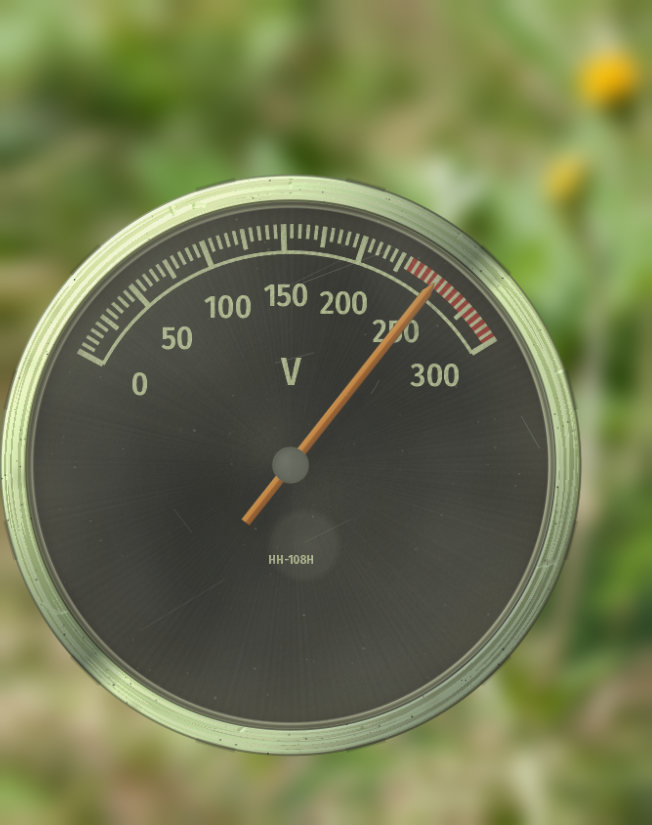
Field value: 250 (V)
